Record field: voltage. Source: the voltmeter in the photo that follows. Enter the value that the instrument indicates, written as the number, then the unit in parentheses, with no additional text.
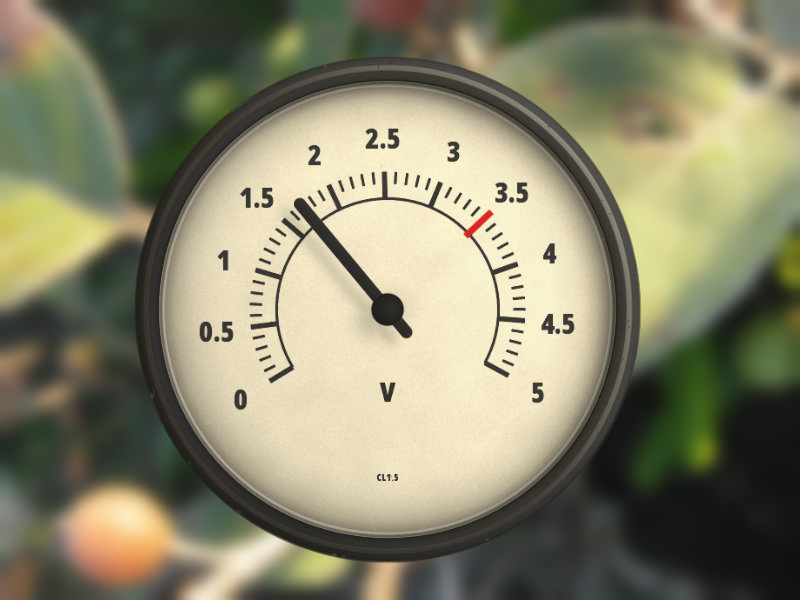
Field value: 1.7 (V)
